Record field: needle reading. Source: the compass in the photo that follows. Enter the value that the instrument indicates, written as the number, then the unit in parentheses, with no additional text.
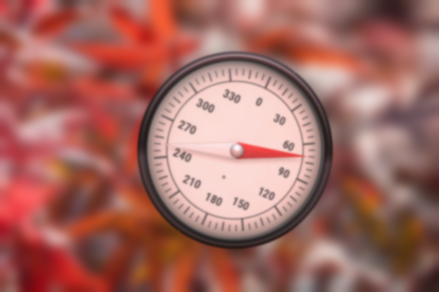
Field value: 70 (°)
